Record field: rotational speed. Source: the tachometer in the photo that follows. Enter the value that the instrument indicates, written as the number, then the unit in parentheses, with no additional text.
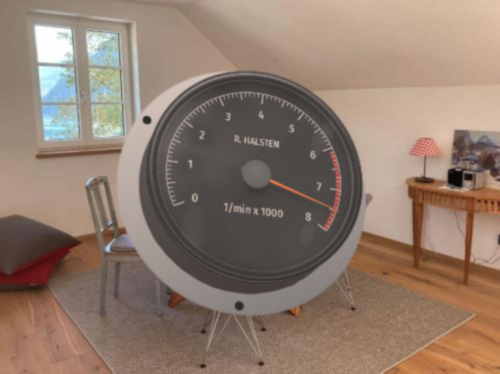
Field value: 7500 (rpm)
